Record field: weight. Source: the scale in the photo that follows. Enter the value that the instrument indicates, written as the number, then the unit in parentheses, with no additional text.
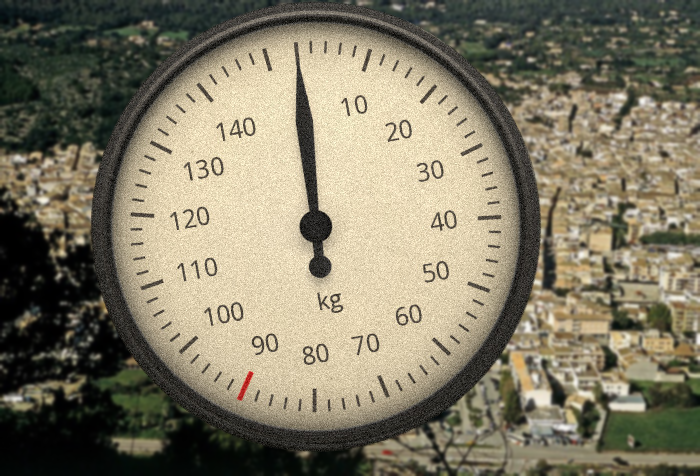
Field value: 0 (kg)
